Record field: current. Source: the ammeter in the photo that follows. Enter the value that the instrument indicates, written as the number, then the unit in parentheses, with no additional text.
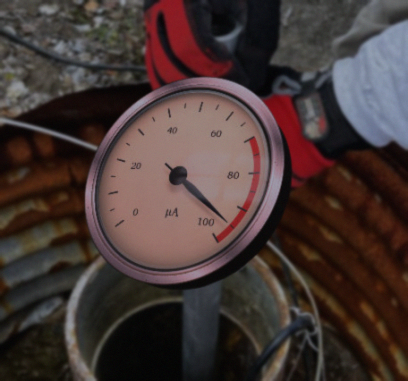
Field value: 95 (µA)
